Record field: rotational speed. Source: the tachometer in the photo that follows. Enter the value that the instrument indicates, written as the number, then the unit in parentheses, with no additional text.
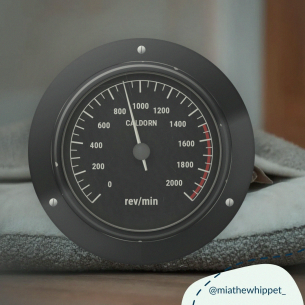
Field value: 900 (rpm)
